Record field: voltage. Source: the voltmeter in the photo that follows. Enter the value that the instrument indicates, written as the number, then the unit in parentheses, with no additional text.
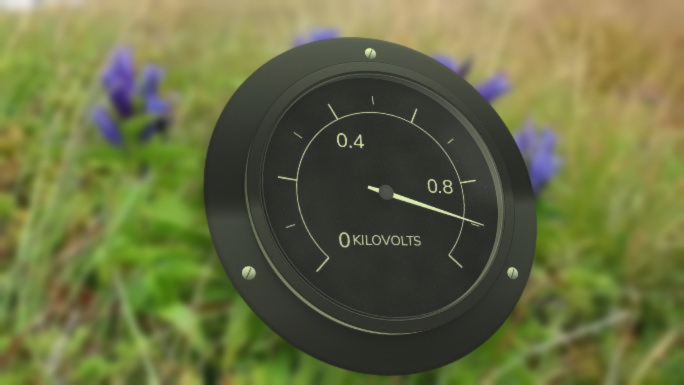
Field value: 0.9 (kV)
